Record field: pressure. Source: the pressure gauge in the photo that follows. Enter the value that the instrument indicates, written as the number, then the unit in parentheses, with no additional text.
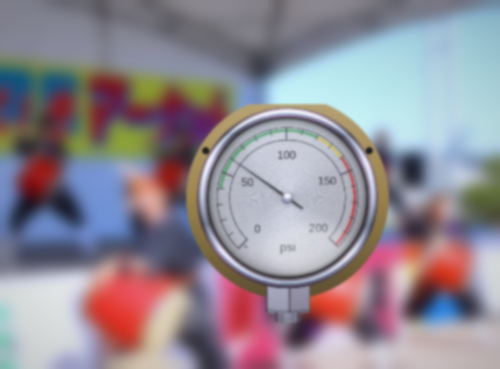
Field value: 60 (psi)
